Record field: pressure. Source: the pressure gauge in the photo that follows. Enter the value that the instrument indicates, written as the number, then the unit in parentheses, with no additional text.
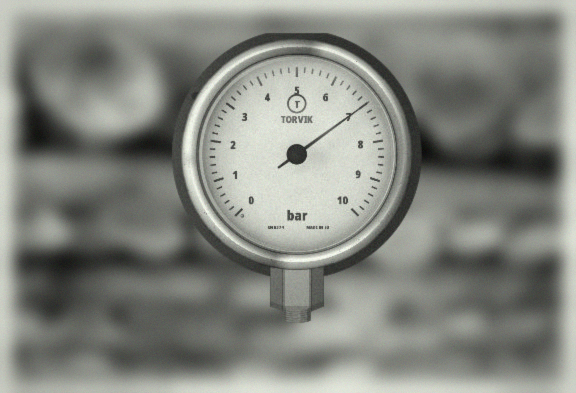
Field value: 7 (bar)
